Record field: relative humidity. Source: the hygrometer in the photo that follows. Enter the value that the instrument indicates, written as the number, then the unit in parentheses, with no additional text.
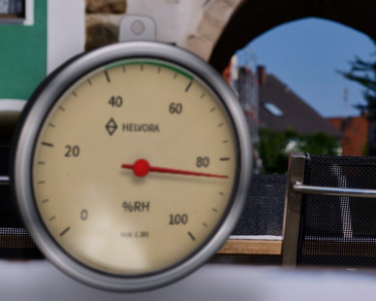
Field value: 84 (%)
